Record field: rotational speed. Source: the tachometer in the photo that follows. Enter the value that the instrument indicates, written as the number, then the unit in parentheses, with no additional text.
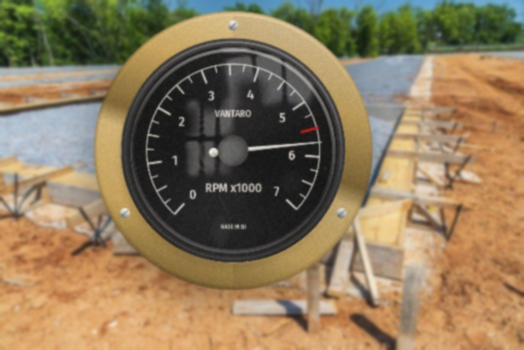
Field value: 5750 (rpm)
